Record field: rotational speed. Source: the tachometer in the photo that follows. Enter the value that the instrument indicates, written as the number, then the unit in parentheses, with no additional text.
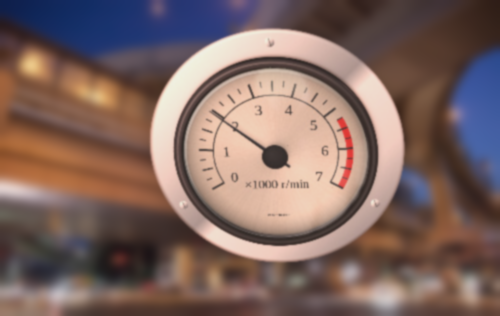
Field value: 2000 (rpm)
